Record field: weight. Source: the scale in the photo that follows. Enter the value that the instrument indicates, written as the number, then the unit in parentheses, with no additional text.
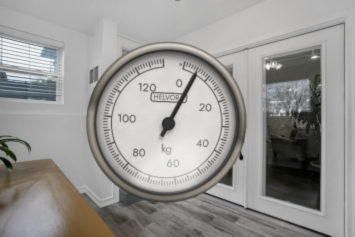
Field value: 5 (kg)
